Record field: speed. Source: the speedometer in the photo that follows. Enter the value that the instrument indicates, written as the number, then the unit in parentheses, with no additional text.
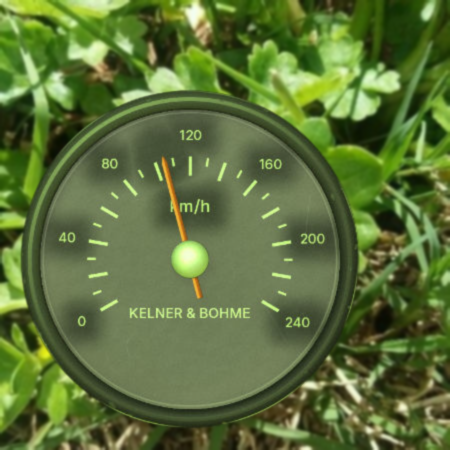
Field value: 105 (km/h)
